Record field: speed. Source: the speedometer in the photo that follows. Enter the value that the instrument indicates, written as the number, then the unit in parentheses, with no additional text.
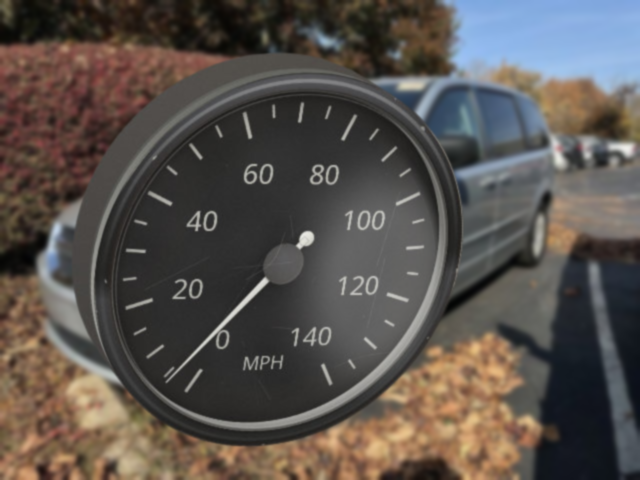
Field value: 5 (mph)
